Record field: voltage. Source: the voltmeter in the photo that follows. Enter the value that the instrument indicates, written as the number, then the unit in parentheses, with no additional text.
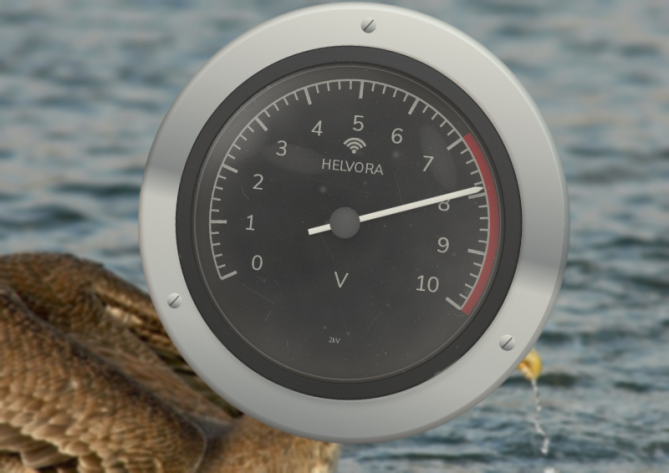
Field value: 7.9 (V)
